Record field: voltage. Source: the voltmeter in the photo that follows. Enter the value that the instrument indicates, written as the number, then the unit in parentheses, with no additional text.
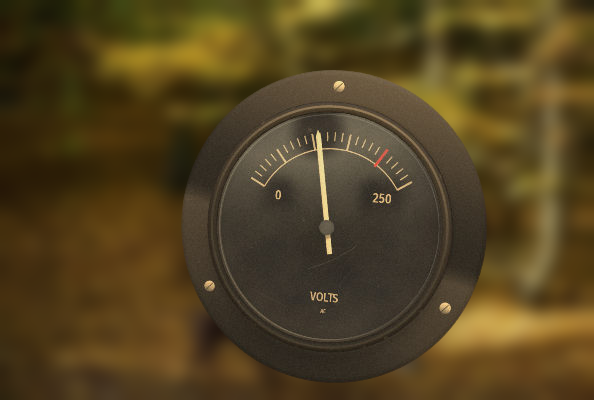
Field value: 110 (V)
